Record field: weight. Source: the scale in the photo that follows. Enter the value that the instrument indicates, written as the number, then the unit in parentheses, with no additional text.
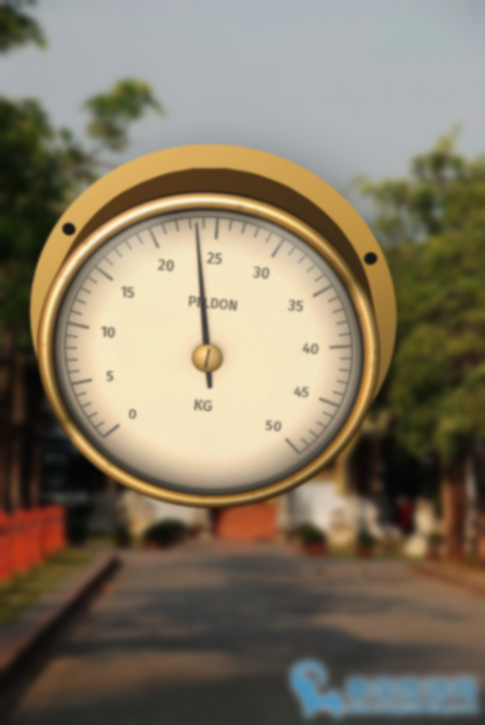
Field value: 23.5 (kg)
